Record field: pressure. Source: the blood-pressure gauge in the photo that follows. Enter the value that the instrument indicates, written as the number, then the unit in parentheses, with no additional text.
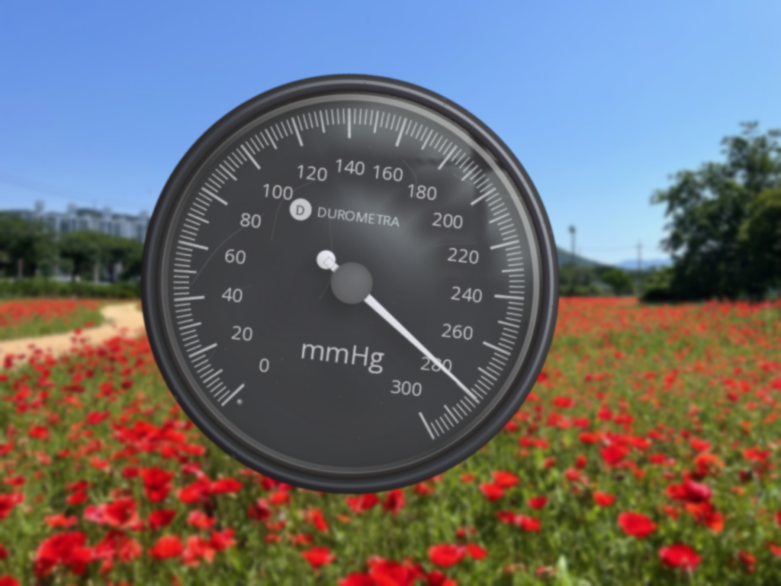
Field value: 280 (mmHg)
